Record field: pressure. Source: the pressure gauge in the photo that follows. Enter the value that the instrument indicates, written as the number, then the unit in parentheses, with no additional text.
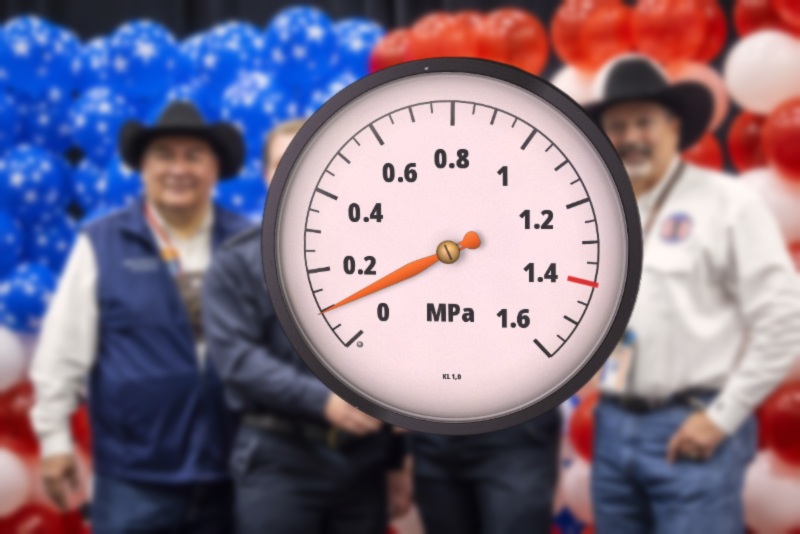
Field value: 0.1 (MPa)
